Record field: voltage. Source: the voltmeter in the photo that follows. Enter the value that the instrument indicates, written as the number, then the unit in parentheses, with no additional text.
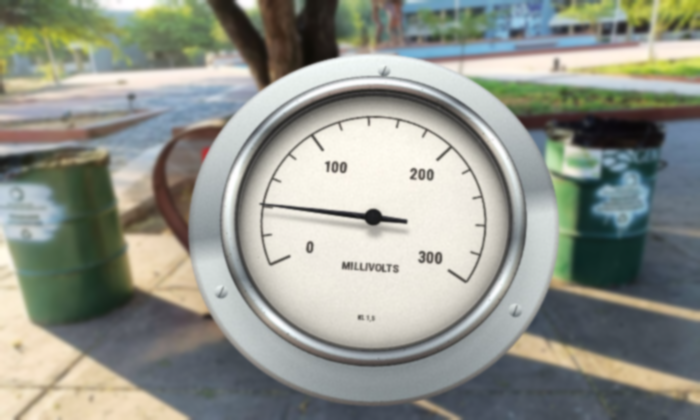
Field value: 40 (mV)
